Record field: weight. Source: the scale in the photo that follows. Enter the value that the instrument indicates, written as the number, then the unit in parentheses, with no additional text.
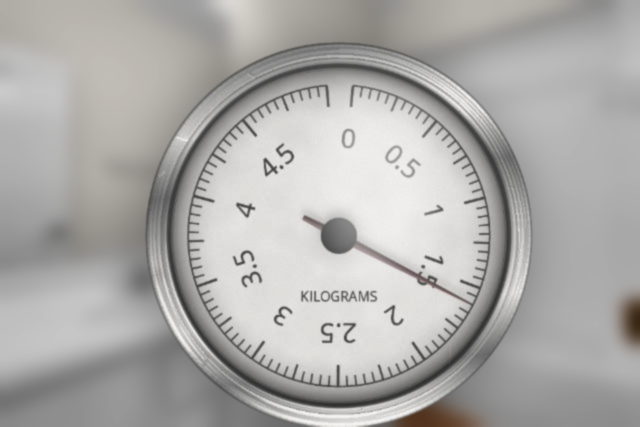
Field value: 1.6 (kg)
